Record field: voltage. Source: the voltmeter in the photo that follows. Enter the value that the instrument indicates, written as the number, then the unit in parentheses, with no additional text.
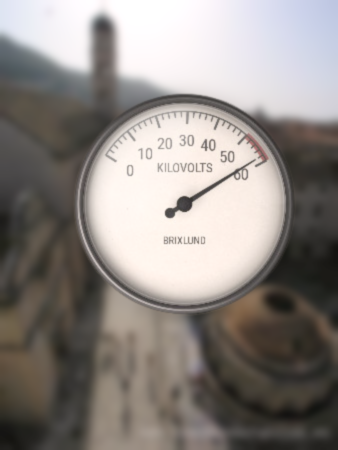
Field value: 58 (kV)
